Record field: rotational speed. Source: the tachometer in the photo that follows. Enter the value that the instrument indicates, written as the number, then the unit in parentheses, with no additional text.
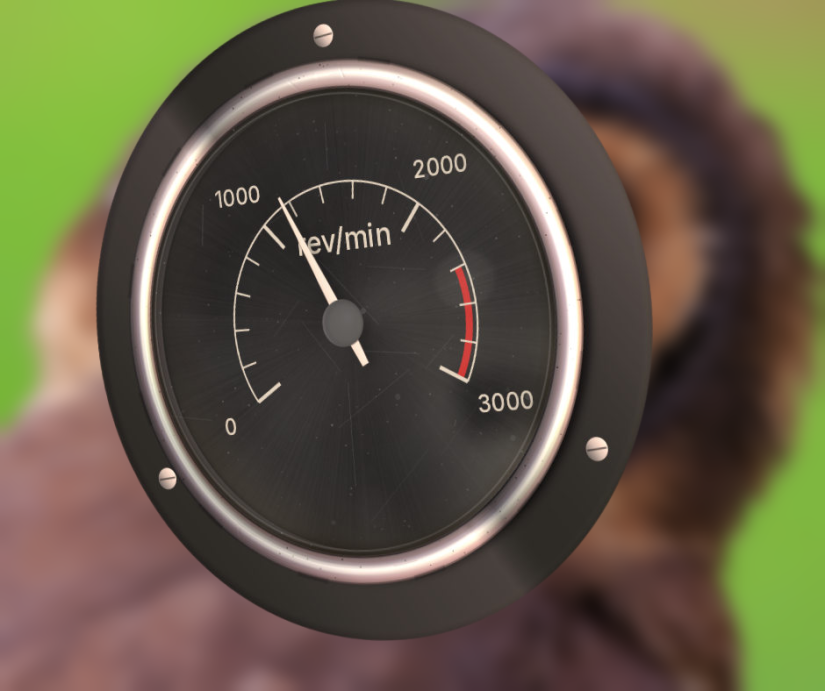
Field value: 1200 (rpm)
